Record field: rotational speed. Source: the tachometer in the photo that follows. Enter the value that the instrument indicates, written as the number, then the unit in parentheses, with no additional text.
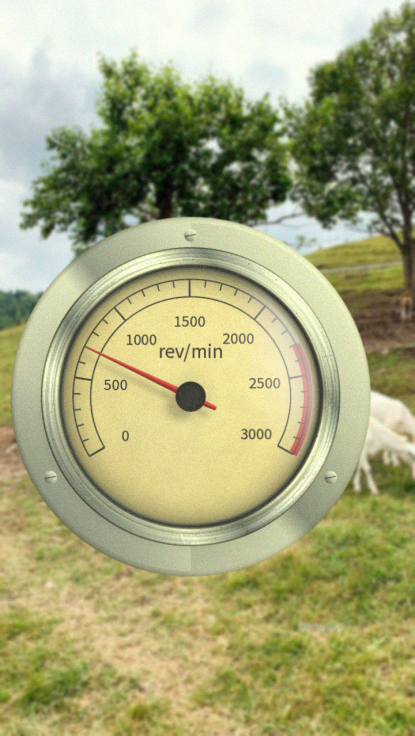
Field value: 700 (rpm)
